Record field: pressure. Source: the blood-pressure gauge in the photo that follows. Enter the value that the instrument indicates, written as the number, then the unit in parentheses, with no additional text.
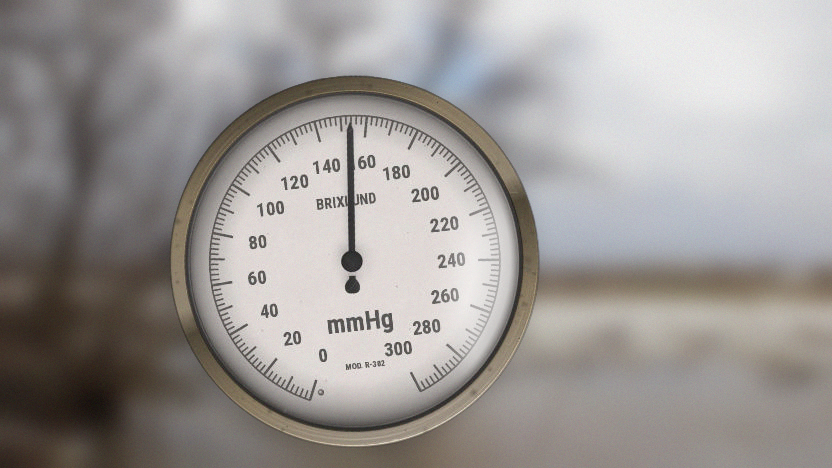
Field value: 154 (mmHg)
